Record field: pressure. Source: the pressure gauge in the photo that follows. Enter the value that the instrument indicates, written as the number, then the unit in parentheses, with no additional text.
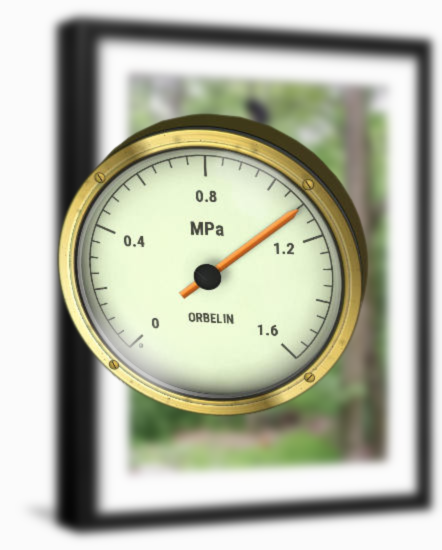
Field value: 1.1 (MPa)
